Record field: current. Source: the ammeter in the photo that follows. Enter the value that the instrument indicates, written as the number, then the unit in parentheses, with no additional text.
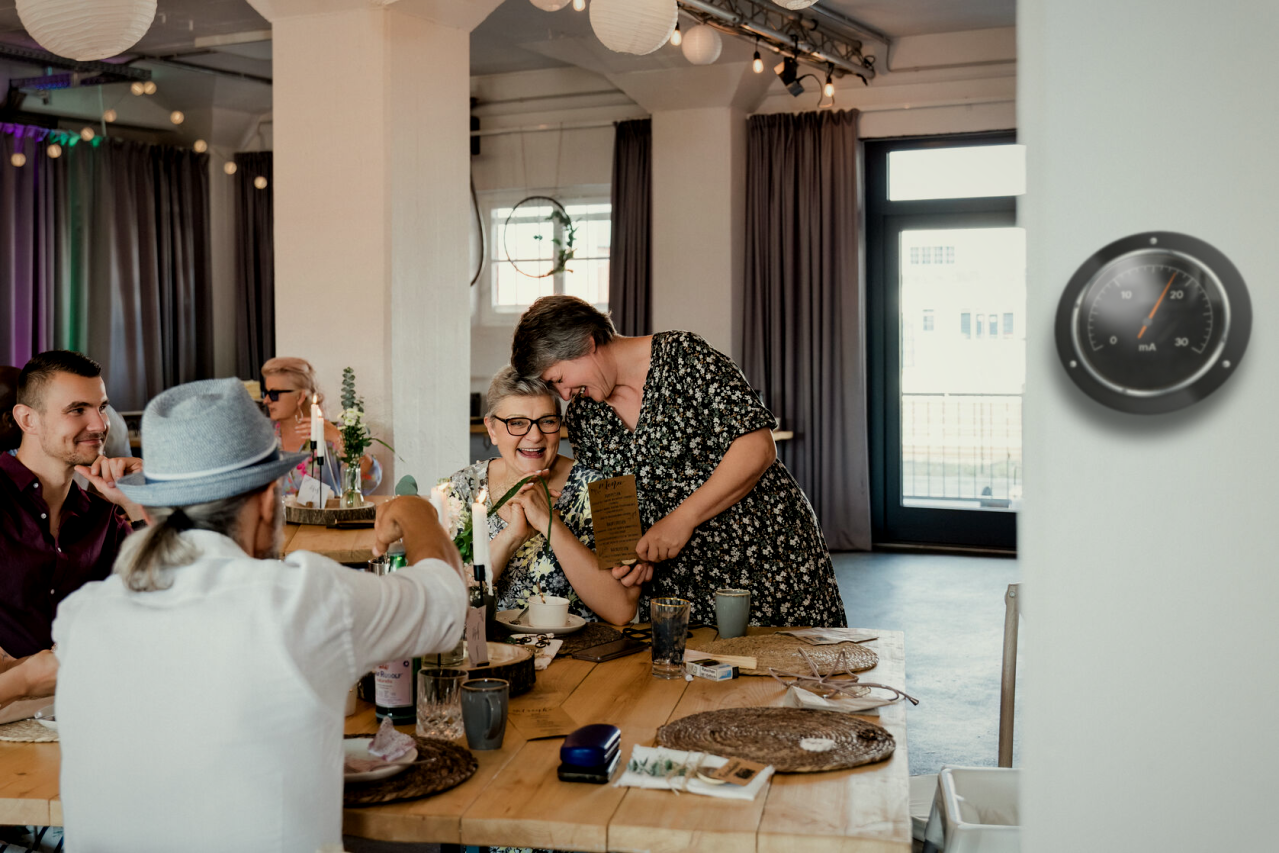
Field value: 18 (mA)
